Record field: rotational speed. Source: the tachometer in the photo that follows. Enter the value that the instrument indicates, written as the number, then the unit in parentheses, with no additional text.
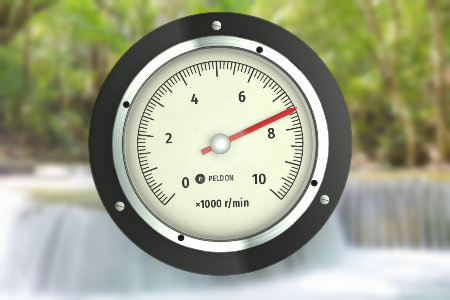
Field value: 7500 (rpm)
